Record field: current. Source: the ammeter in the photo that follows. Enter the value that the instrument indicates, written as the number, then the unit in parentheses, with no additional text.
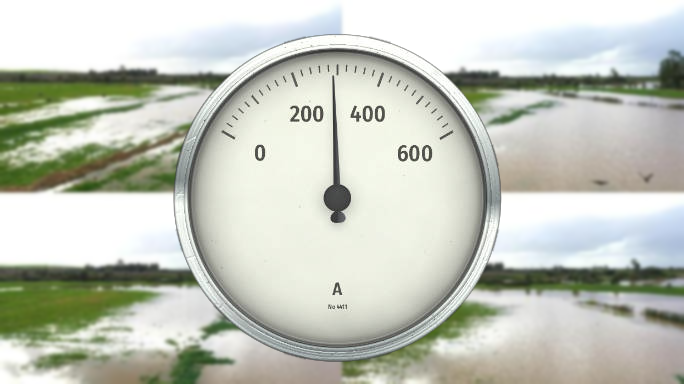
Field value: 290 (A)
